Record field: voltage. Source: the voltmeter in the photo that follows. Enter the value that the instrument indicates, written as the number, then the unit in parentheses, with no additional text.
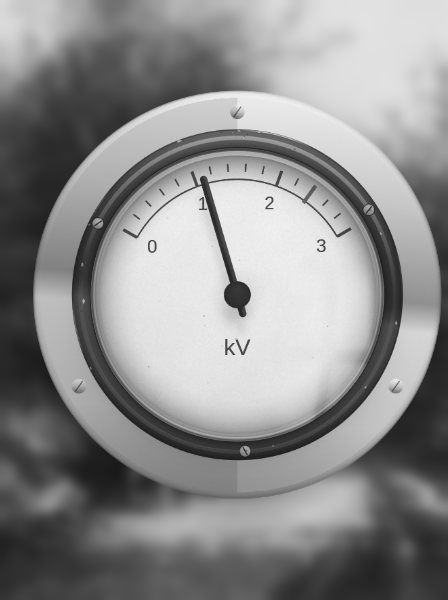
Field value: 1.1 (kV)
